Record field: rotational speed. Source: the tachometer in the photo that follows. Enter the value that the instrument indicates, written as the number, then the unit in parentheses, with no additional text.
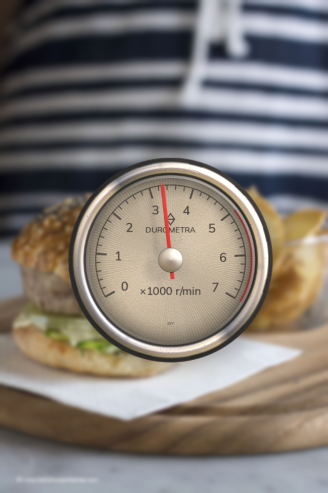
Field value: 3300 (rpm)
